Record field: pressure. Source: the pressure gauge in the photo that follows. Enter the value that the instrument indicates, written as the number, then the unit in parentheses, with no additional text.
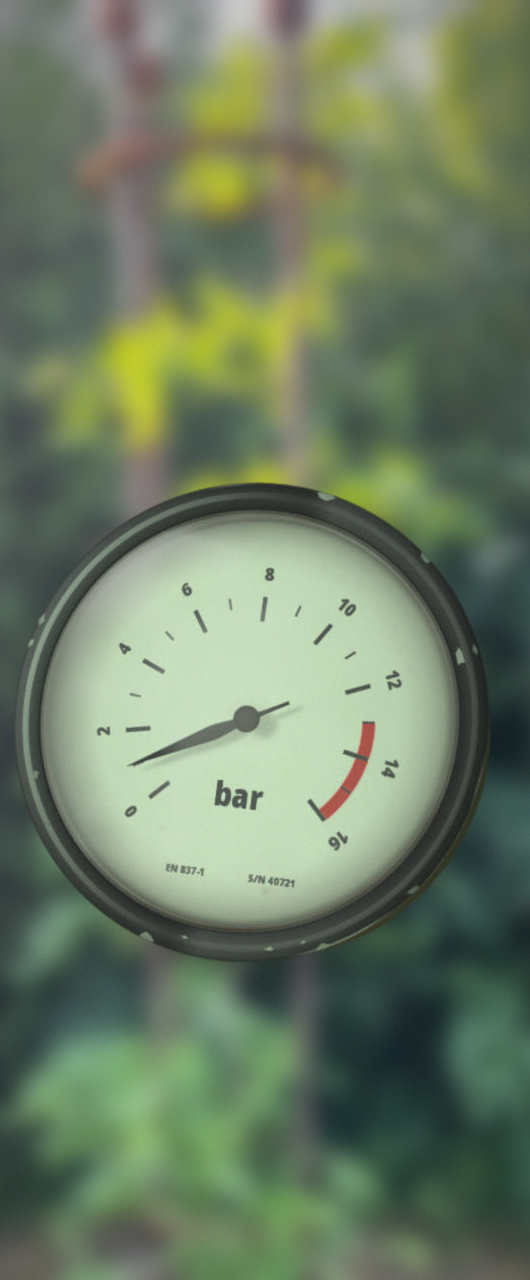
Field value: 1 (bar)
